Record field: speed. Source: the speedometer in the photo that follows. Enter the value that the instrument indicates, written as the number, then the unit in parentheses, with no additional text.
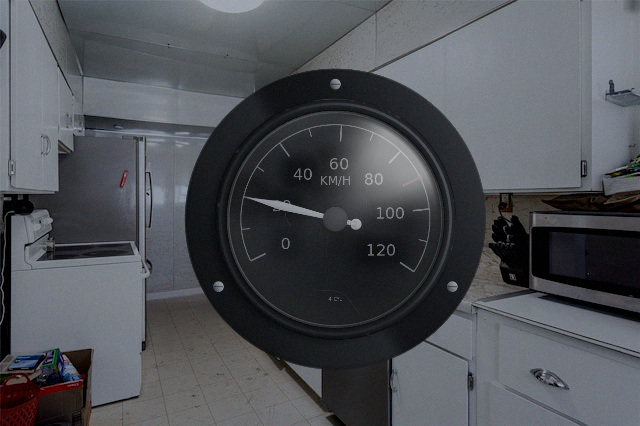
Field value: 20 (km/h)
